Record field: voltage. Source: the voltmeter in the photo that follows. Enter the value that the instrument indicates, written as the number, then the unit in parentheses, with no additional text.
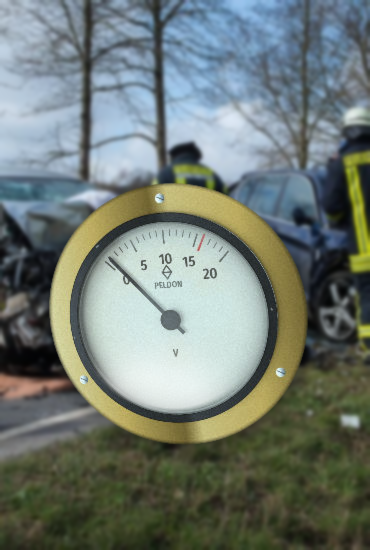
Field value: 1 (V)
